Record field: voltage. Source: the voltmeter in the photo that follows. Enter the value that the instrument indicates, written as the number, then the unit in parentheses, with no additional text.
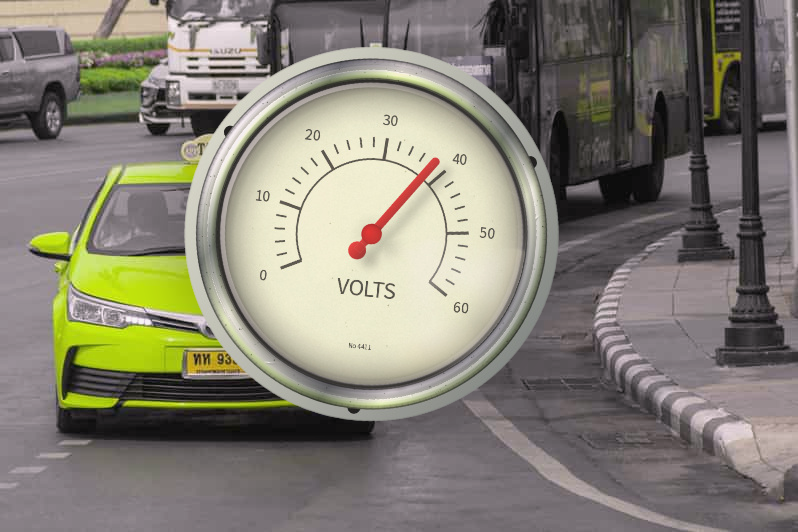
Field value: 38 (V)
